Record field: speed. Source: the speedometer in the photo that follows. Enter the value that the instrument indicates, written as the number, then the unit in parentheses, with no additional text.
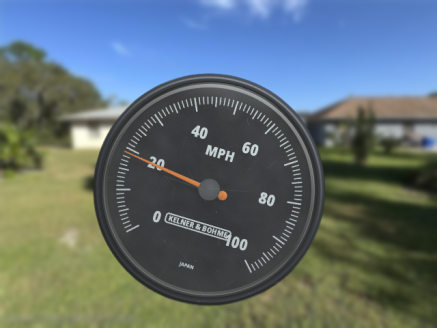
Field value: 19 (mph)
